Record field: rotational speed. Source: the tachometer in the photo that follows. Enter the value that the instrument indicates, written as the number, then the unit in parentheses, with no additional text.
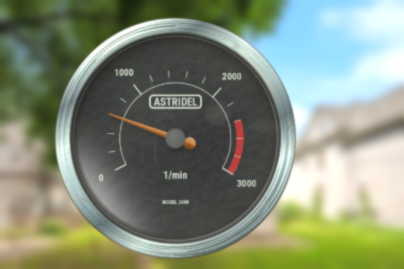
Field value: 600 (rpm)
